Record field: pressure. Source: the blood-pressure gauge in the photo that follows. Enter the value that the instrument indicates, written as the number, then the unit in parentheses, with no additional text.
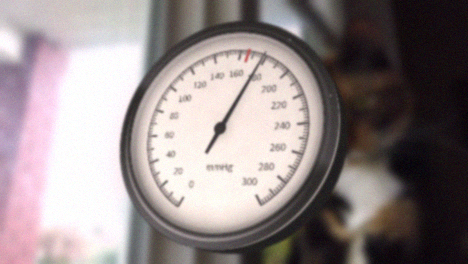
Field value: 180 (mmHg)
